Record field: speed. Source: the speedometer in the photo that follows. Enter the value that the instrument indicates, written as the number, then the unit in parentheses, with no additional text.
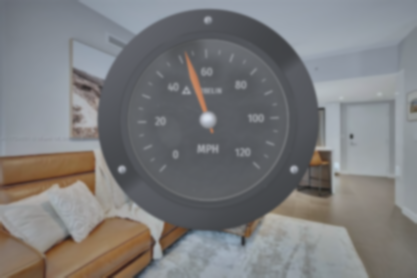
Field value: 52.5 (mph)
